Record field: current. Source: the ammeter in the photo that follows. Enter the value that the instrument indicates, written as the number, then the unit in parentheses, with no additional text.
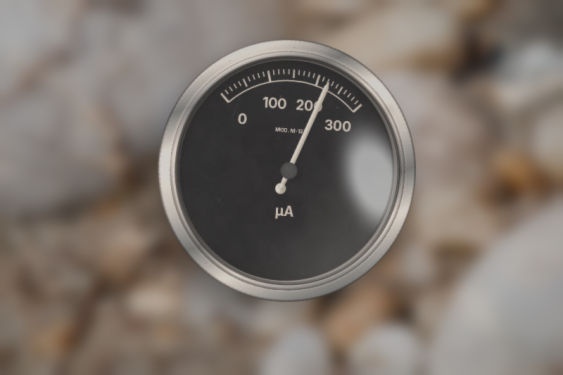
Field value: 220 (µA)
